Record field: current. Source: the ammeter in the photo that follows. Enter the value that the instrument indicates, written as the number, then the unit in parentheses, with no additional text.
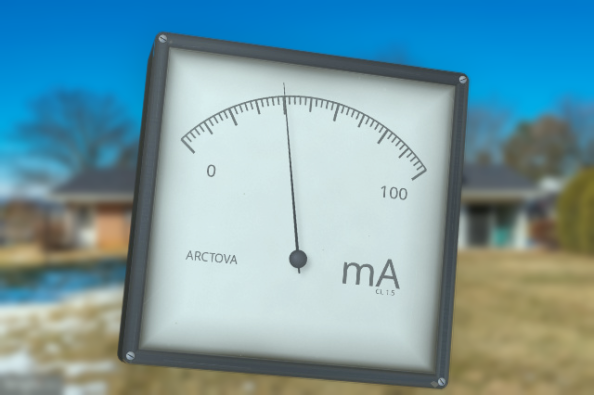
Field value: 40 (mA)
